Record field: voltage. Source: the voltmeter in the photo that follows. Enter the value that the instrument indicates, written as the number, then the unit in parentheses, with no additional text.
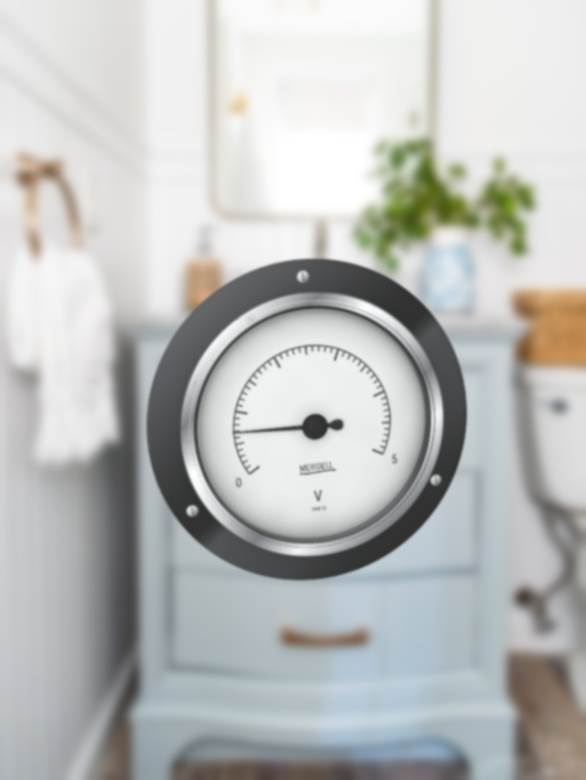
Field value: 0.7 (V)
